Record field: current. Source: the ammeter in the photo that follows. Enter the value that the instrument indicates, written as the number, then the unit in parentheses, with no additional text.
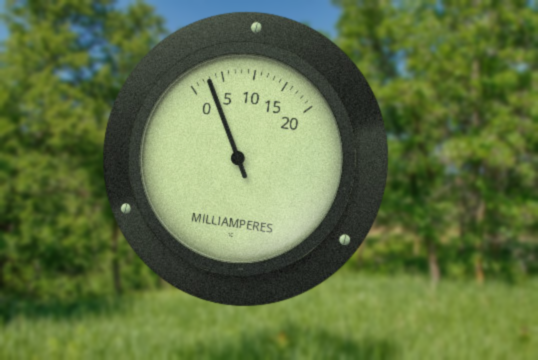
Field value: 3 (mA)
